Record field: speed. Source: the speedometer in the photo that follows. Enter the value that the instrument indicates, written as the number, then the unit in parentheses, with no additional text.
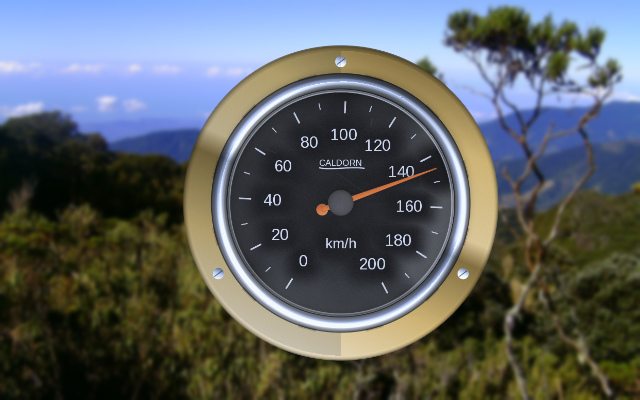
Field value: 145 (km/h)
